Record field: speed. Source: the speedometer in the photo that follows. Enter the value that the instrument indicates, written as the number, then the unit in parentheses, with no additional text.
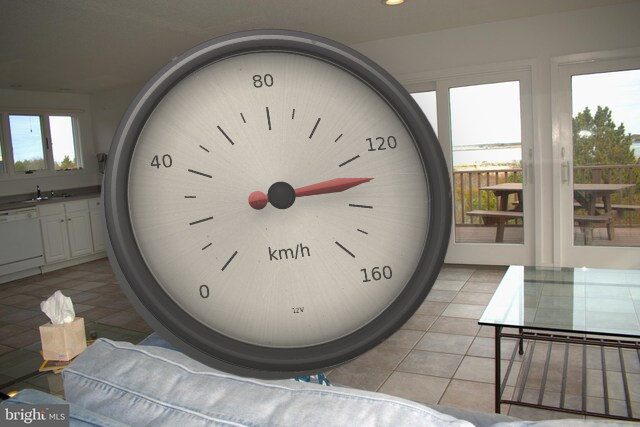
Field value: 130 (km/h)
